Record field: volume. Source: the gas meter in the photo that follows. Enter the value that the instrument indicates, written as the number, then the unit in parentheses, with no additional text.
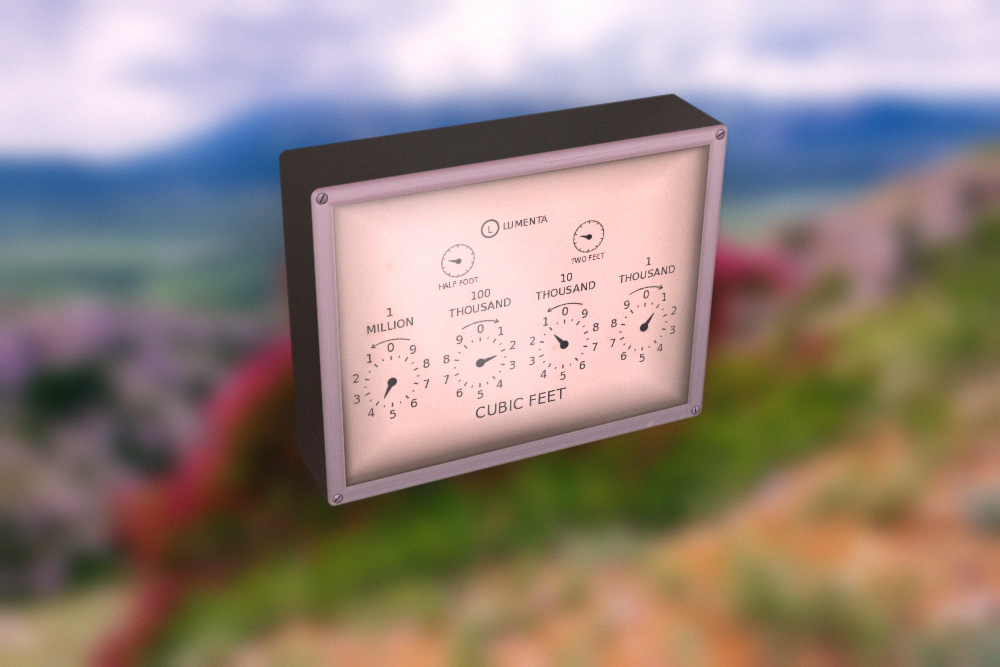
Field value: 421100 (ft³)
